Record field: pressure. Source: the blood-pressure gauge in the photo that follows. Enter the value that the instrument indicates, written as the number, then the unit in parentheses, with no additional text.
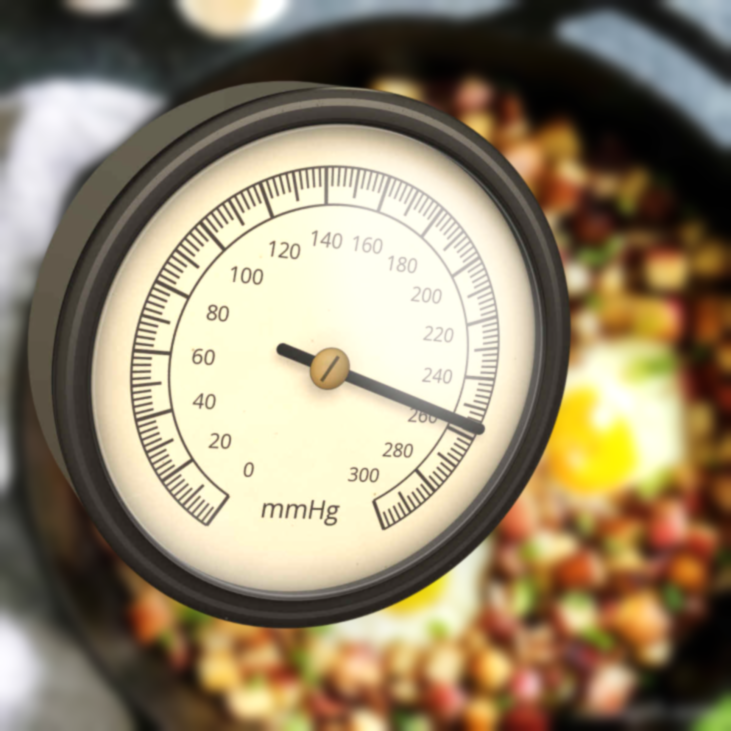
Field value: 256 (mmHg)
